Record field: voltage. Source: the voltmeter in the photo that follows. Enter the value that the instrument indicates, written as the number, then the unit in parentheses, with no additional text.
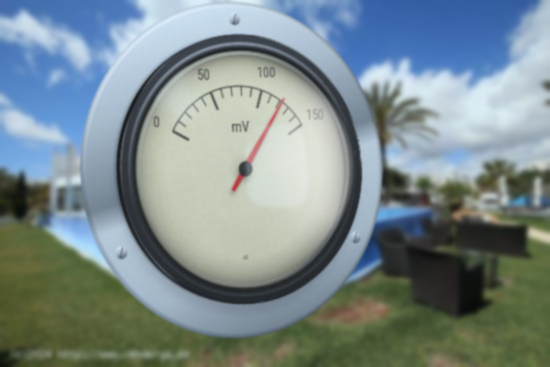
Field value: 120 (mV)
